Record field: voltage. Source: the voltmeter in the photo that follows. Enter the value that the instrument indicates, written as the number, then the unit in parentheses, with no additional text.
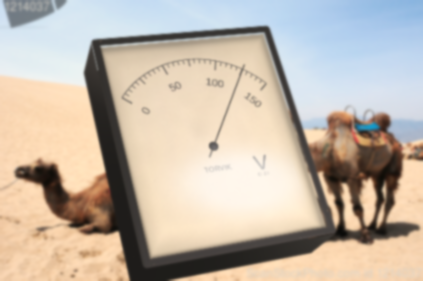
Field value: 125 (V)
